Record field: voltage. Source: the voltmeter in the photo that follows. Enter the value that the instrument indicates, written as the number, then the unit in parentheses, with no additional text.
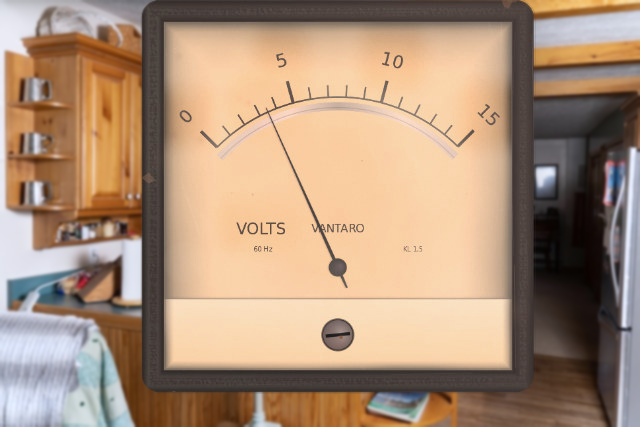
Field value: 3.5 (V)
